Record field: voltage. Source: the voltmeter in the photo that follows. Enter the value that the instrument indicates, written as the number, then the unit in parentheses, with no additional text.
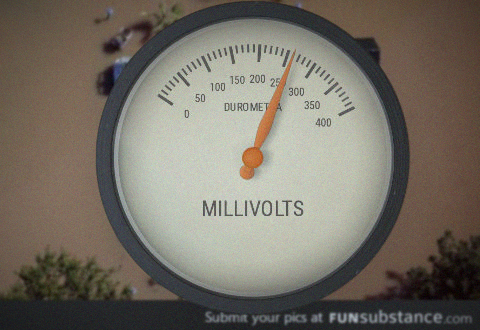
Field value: 260 (mV)
